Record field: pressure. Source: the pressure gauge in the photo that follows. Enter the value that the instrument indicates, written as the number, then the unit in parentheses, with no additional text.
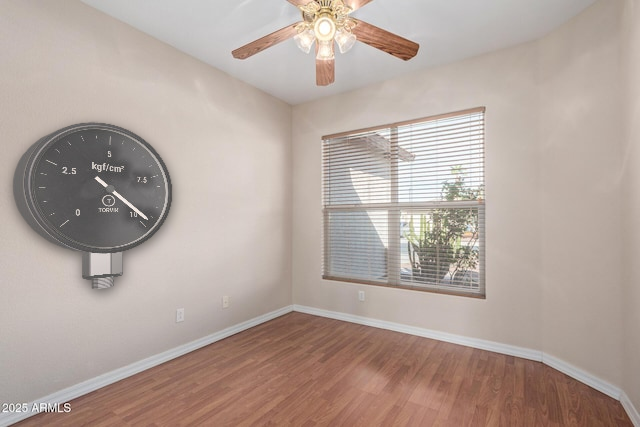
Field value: 9.75 (kg/cm²)
